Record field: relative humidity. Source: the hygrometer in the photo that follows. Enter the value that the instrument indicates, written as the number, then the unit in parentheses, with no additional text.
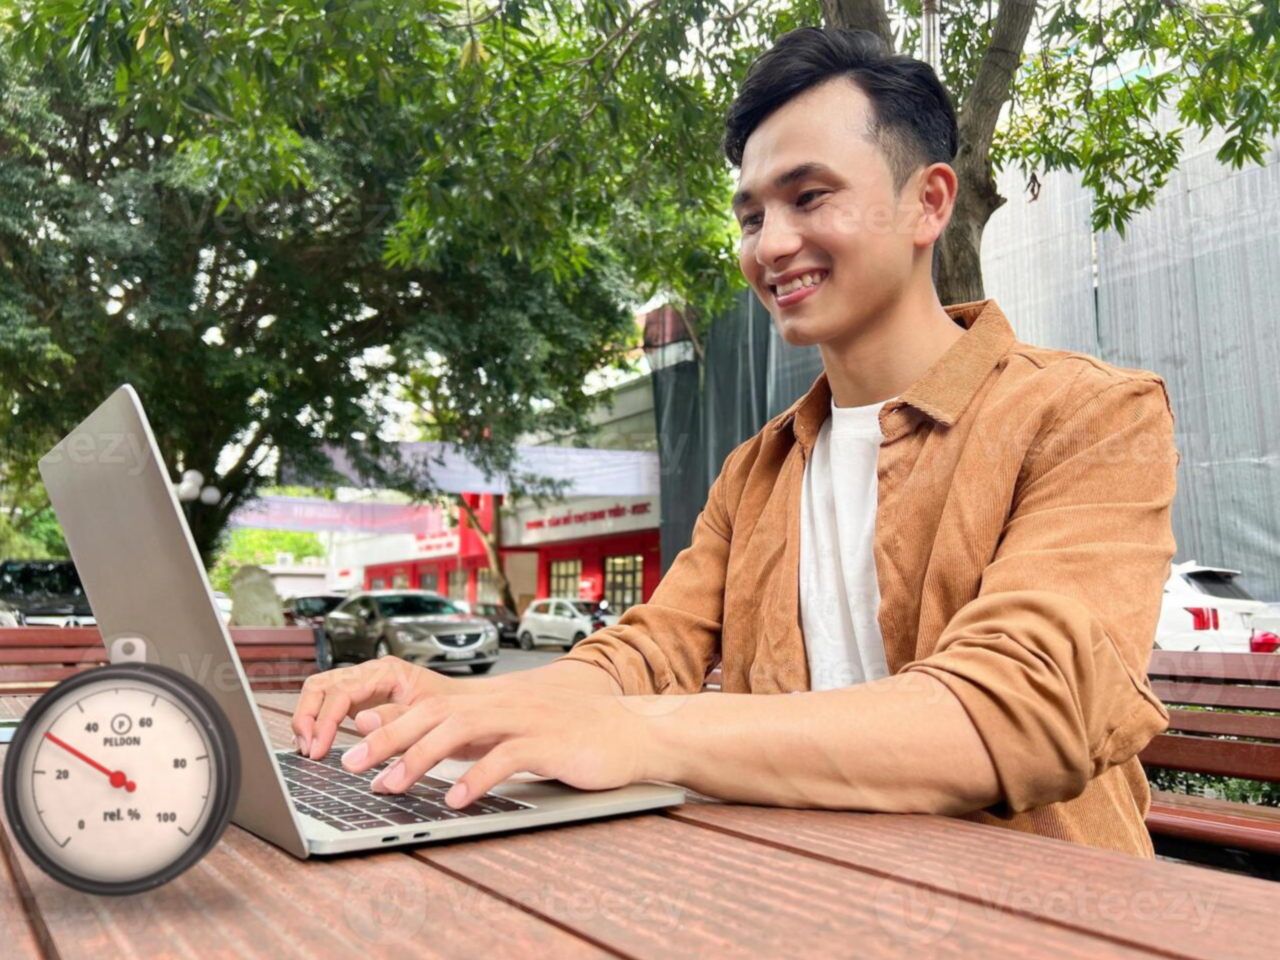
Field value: 30 (%)
